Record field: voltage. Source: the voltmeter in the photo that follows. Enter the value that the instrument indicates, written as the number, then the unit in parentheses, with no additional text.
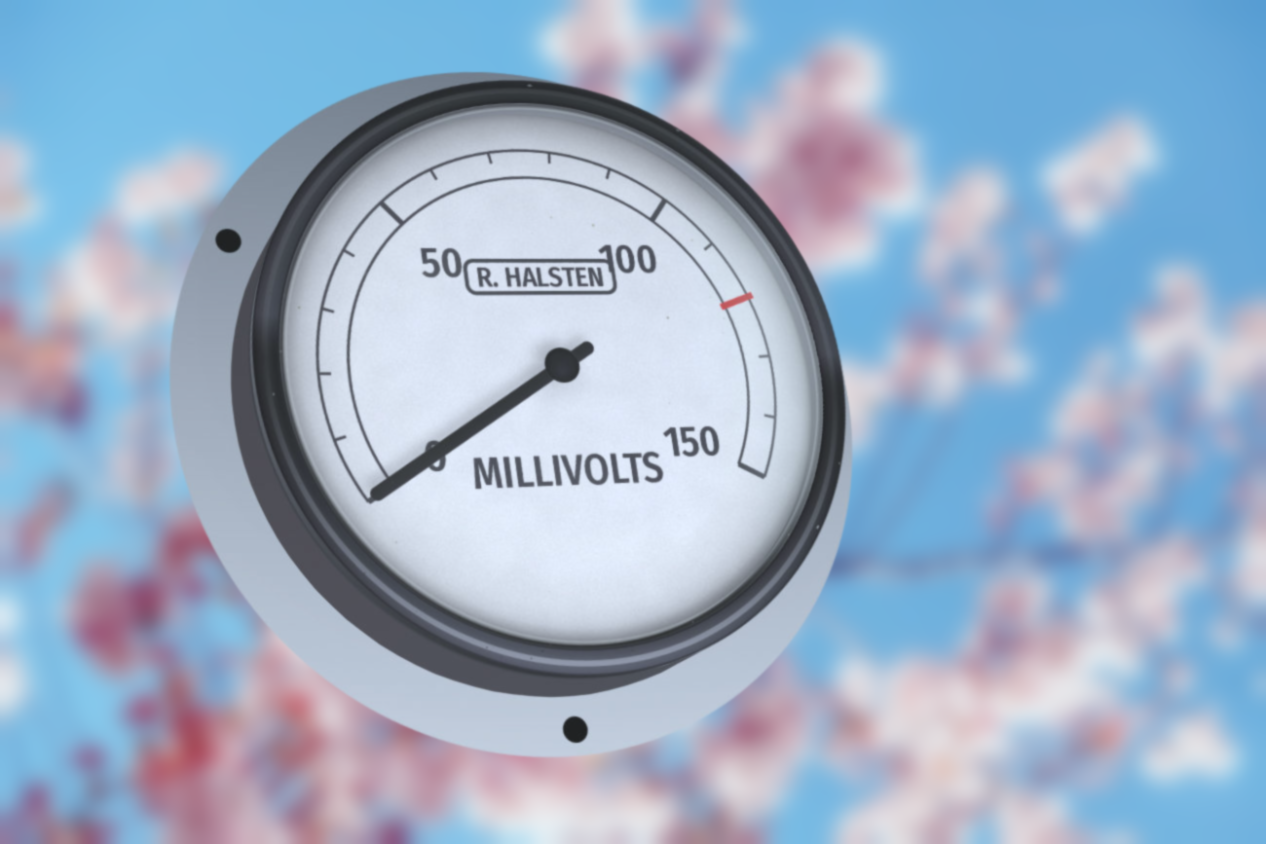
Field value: 0 (mV)
